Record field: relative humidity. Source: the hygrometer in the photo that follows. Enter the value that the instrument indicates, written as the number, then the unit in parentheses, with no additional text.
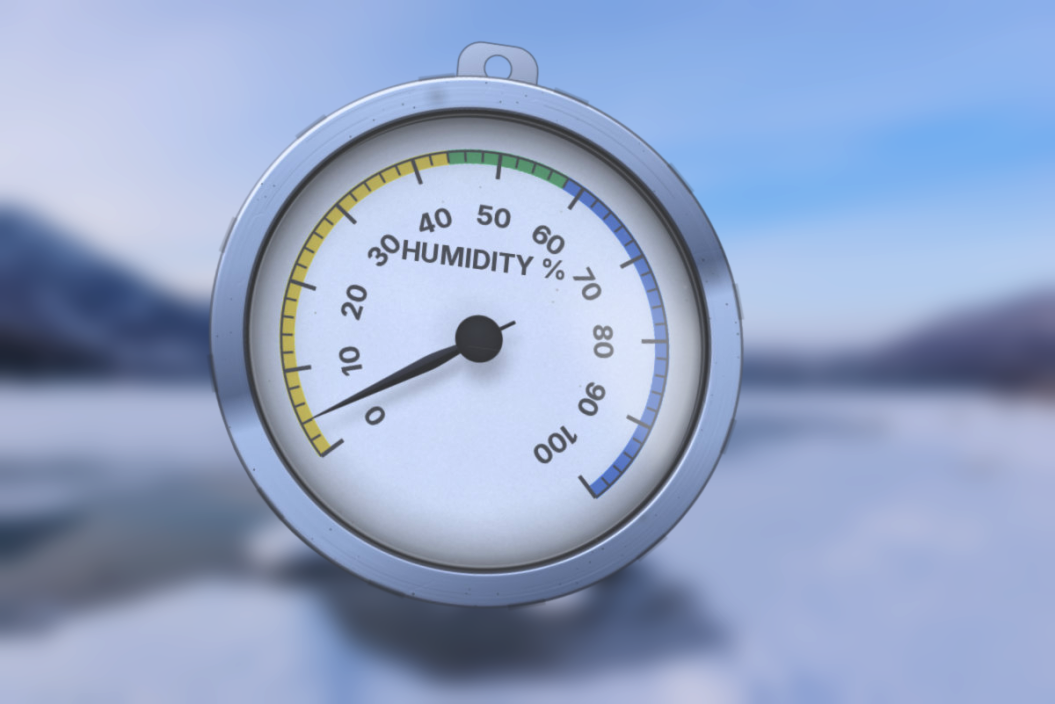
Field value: 4 (%)
